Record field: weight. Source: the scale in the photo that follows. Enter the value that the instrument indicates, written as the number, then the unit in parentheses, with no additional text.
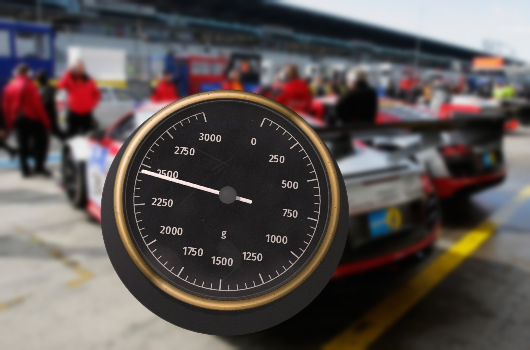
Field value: 2450 (g)
